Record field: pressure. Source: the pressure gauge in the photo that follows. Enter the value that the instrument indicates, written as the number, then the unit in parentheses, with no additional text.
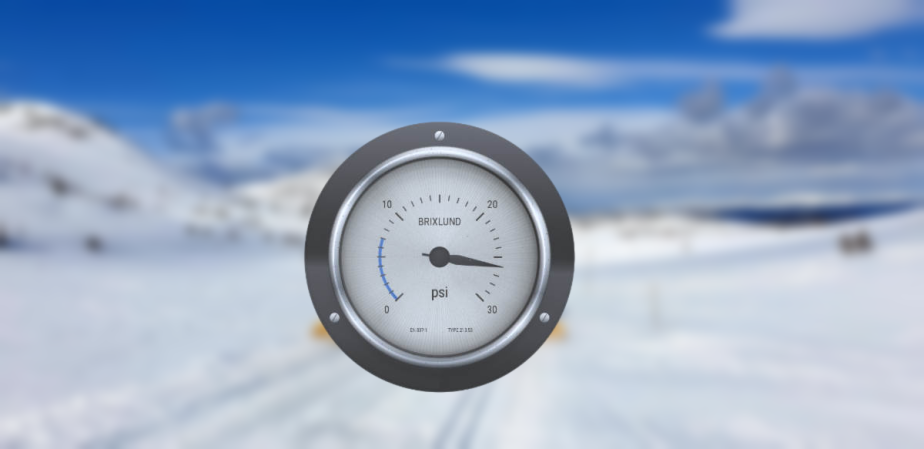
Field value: 26 (psi)
